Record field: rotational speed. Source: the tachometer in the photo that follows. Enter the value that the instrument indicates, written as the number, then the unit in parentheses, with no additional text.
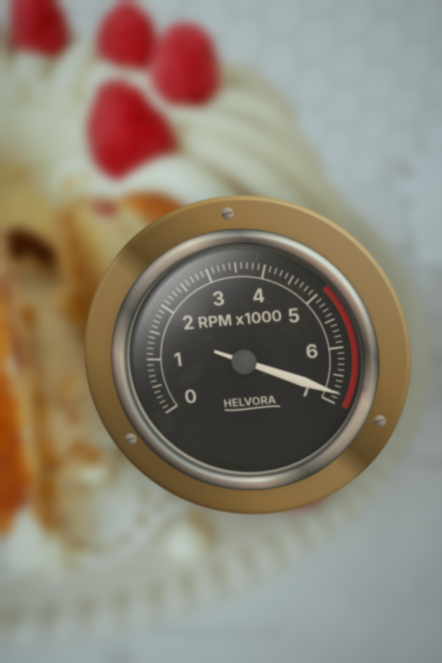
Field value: 6800 (rpm)
